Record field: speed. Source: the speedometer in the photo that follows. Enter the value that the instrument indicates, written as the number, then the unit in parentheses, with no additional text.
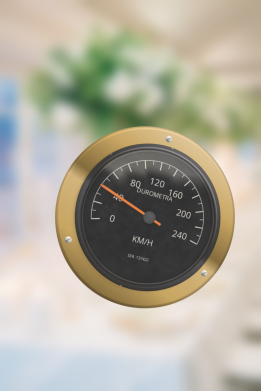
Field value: 40 (km/h)
